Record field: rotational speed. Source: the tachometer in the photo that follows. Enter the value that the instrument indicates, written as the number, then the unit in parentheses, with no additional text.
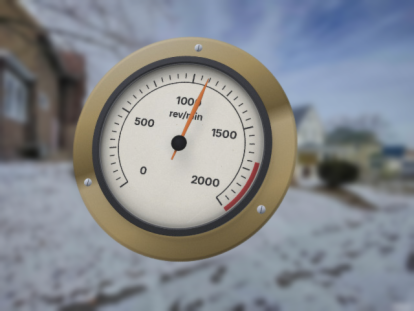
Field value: 1100 (rpm)
